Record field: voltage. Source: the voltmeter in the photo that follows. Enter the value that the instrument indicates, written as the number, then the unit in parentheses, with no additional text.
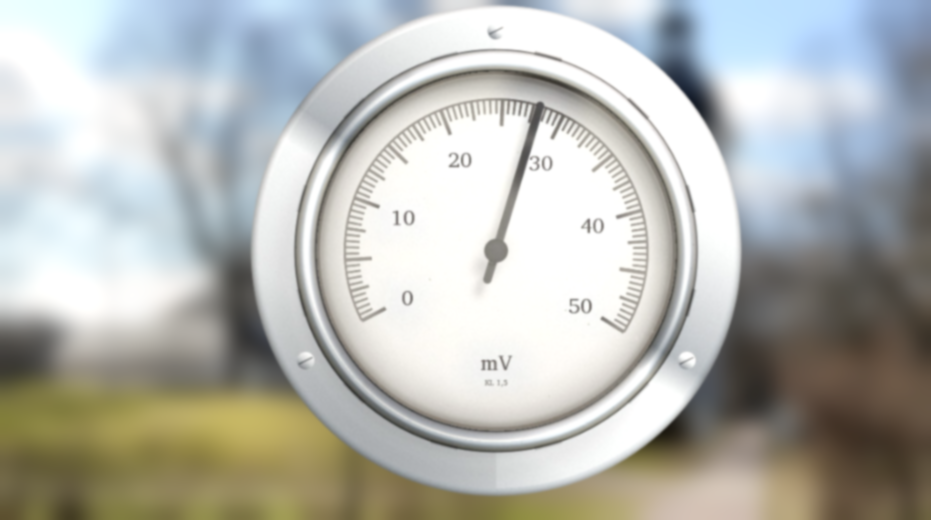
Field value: 28 (mV)
